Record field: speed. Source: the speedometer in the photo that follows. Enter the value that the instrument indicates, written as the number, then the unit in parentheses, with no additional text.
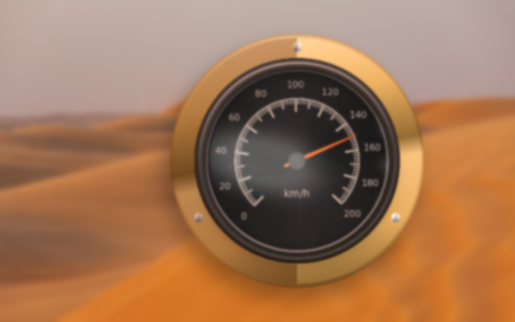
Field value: 150 (km/h)
